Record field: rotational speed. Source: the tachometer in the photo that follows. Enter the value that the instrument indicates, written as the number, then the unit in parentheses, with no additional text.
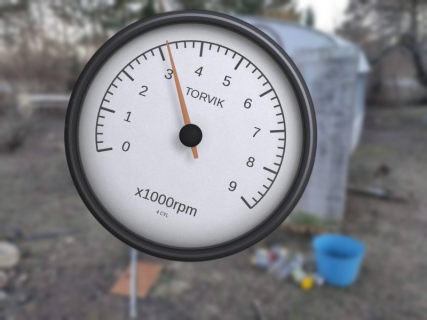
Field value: 3200 (rpm)
